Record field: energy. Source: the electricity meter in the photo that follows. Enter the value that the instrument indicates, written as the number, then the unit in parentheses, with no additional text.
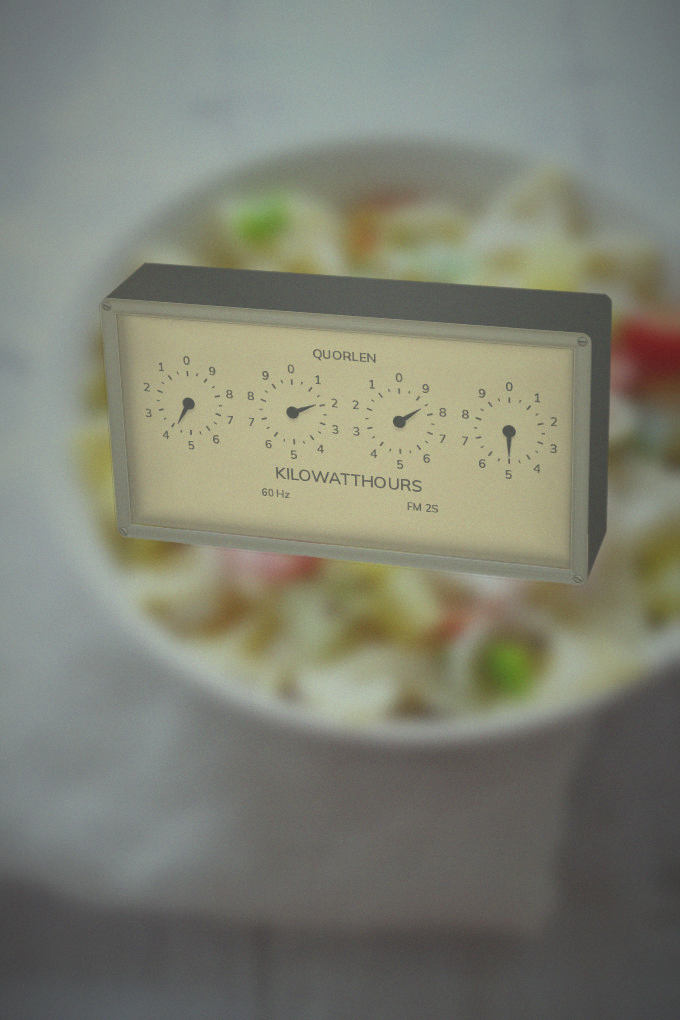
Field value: 4185 (kWh)
